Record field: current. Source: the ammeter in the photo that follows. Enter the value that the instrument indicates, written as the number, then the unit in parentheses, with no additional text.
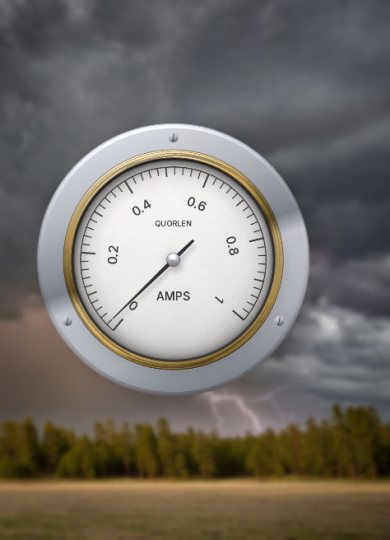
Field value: 0.02 (A)
